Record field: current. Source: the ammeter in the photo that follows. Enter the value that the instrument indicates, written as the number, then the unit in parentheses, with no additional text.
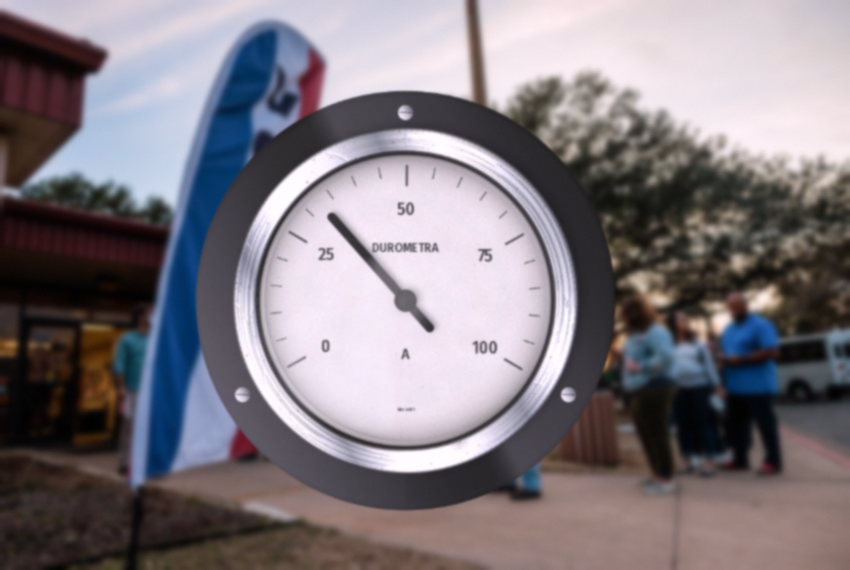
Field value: 32.5 (A)
